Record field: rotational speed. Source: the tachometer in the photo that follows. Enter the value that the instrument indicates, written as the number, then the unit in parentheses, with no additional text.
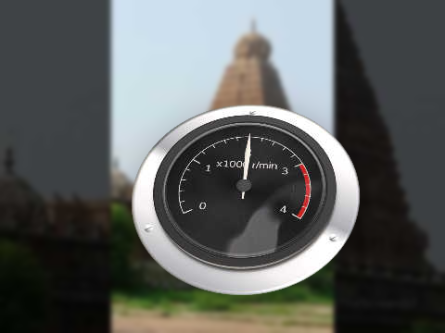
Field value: 2000 (rpm)
